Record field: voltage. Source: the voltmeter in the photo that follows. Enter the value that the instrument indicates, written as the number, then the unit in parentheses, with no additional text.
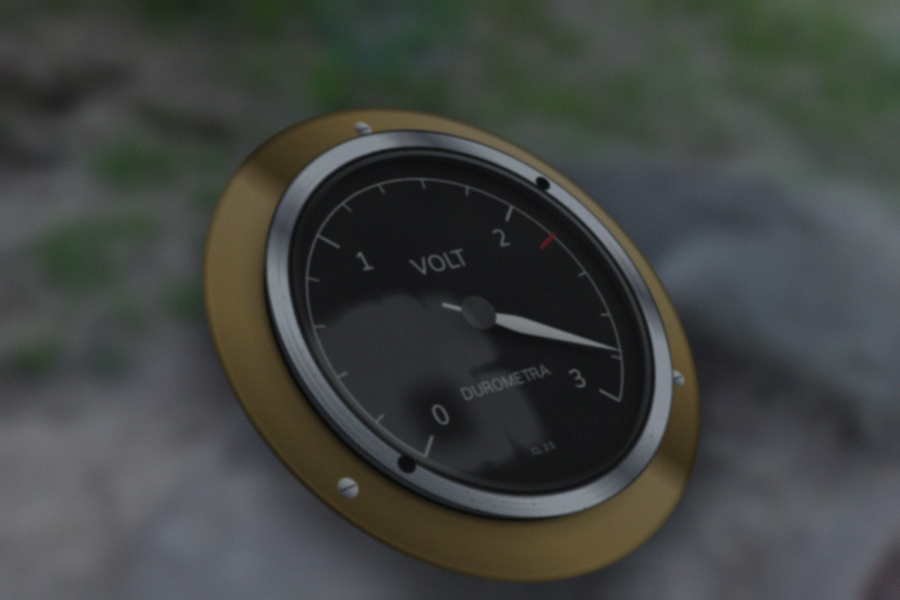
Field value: 2.8 (V)
